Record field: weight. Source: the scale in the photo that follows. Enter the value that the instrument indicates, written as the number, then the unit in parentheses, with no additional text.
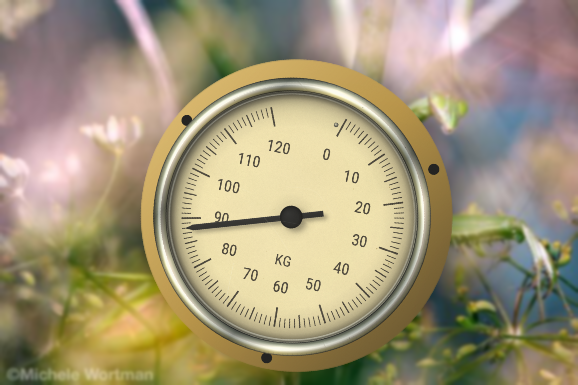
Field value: 88 (kg)
